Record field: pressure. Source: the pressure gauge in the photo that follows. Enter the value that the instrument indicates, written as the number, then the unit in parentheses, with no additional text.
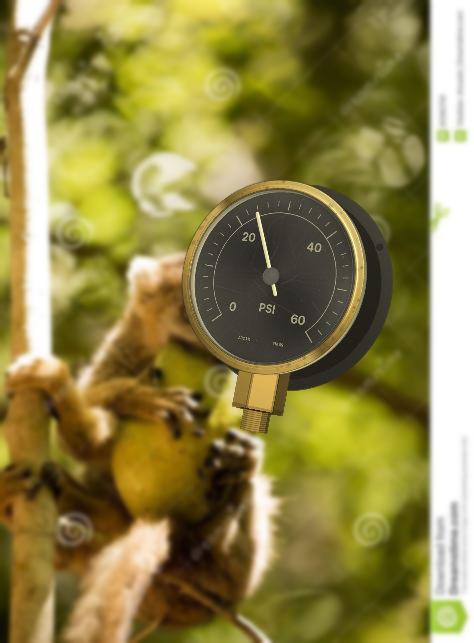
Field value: 24 (psi)
